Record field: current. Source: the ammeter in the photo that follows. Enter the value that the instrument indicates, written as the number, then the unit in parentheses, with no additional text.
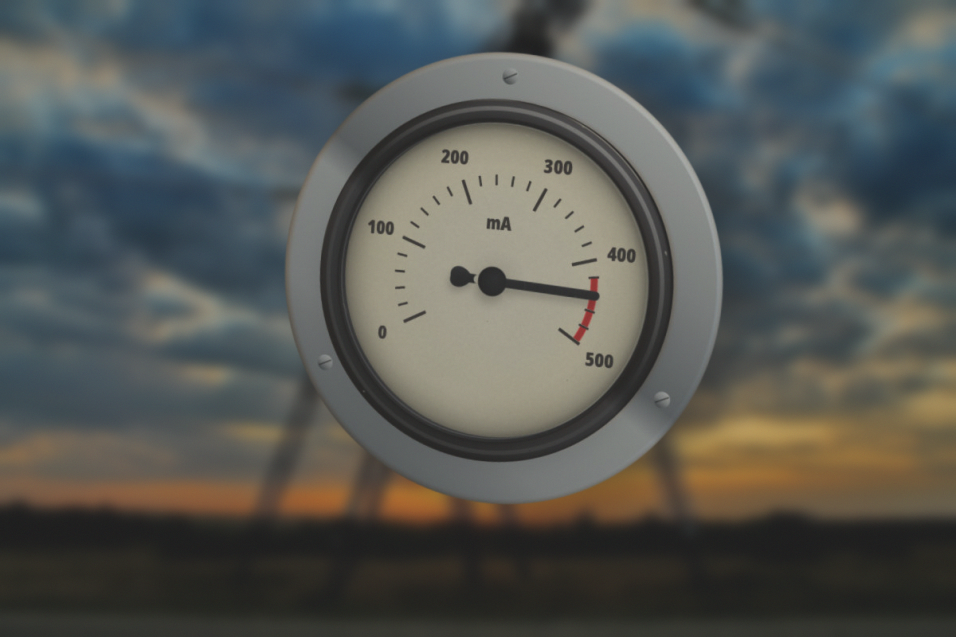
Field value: 440 (mA)
